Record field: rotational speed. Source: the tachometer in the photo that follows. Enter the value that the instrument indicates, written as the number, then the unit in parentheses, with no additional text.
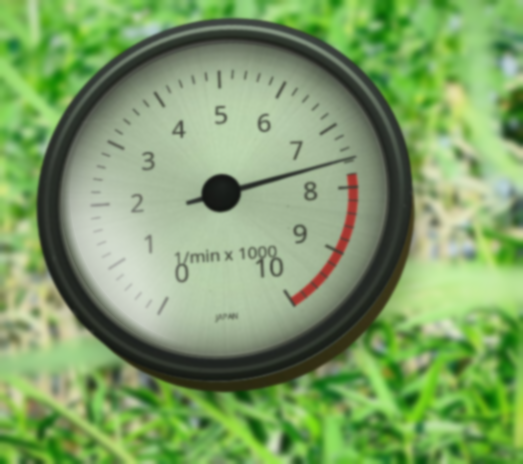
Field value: 7600 (rpm)
